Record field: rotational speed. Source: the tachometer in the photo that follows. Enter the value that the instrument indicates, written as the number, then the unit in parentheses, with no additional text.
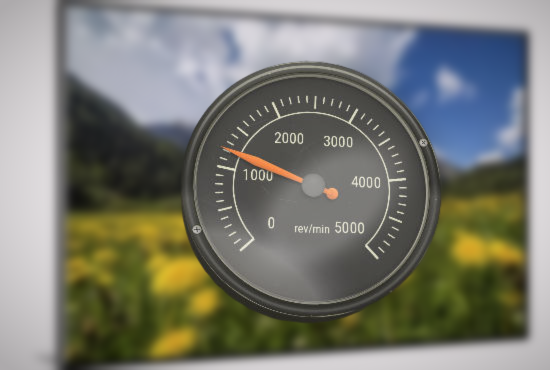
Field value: 1200 (rpm)
